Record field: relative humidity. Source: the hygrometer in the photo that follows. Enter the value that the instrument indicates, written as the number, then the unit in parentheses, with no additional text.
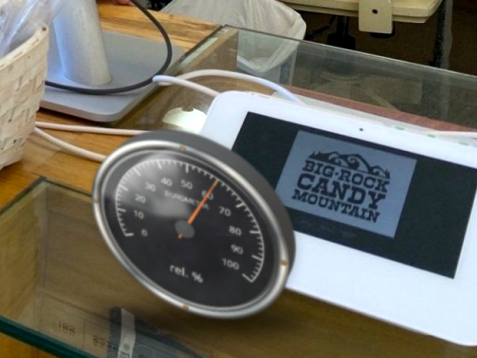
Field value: 60 (%)
